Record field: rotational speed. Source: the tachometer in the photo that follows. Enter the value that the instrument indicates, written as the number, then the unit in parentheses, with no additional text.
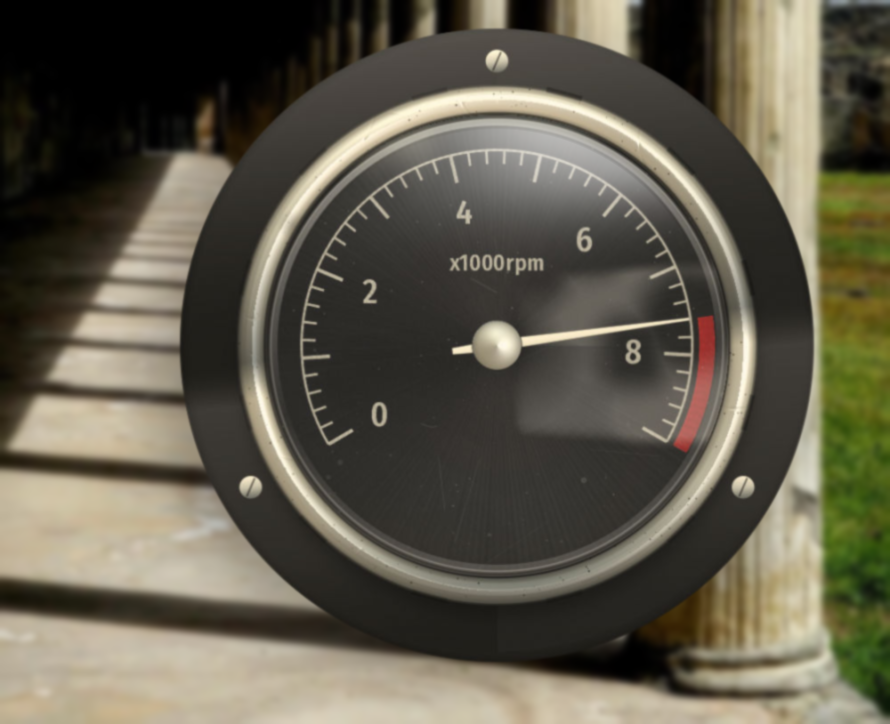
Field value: 7600 (rpm)
